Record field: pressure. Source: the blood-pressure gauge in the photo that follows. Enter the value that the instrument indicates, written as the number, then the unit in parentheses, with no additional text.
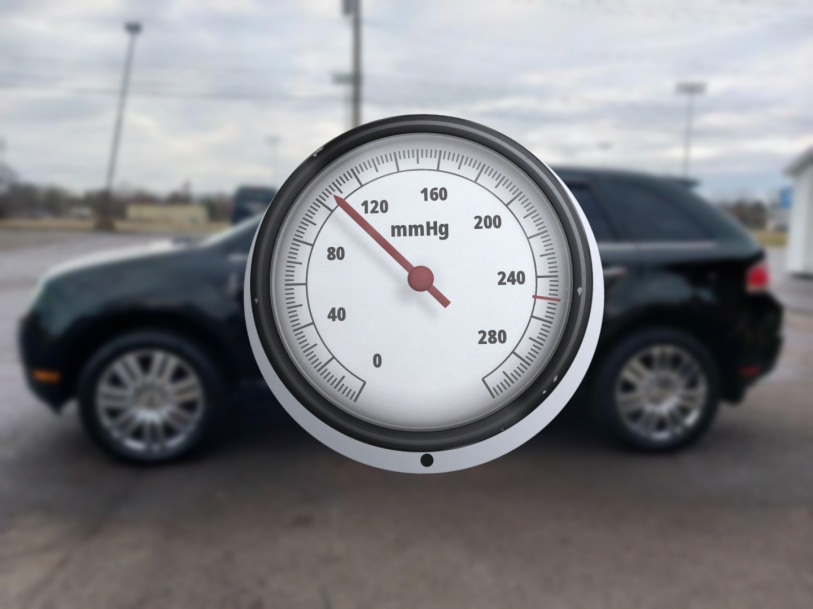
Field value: 106 (mmHg)
